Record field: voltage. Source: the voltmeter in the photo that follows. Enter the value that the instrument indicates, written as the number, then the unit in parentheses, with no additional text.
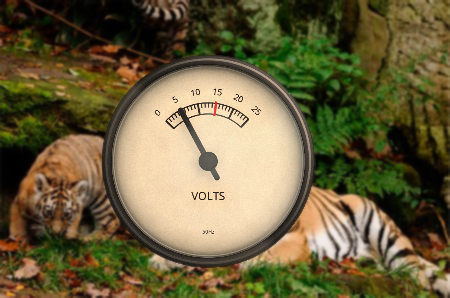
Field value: 5 (V)
